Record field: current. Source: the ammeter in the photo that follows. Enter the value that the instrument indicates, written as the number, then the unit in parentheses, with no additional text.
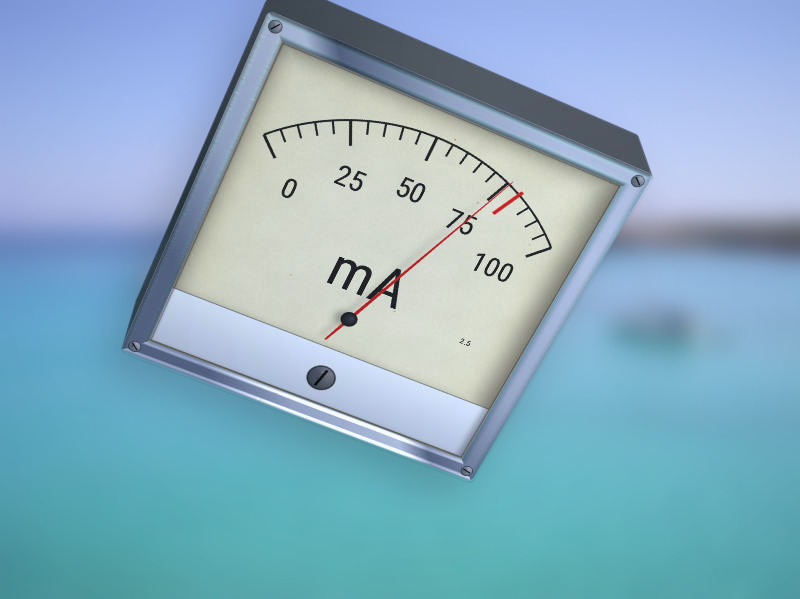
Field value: 75 (mA)
